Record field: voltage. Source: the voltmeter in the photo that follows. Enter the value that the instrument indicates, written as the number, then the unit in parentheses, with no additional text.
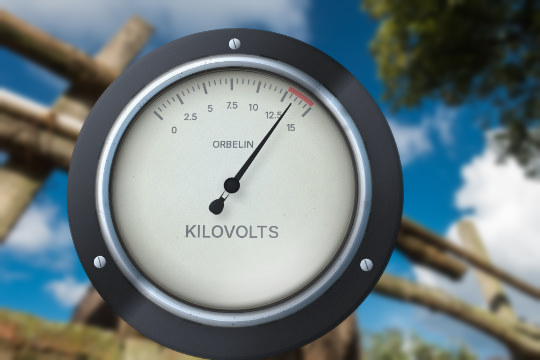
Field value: 13.5 (kV)
